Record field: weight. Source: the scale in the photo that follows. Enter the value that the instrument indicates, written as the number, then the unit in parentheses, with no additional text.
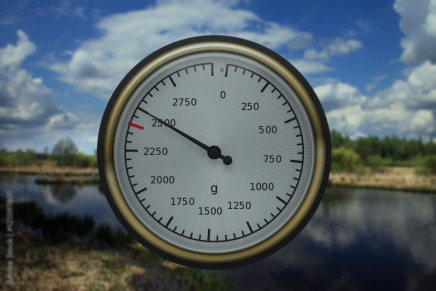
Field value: 2500 (g)
